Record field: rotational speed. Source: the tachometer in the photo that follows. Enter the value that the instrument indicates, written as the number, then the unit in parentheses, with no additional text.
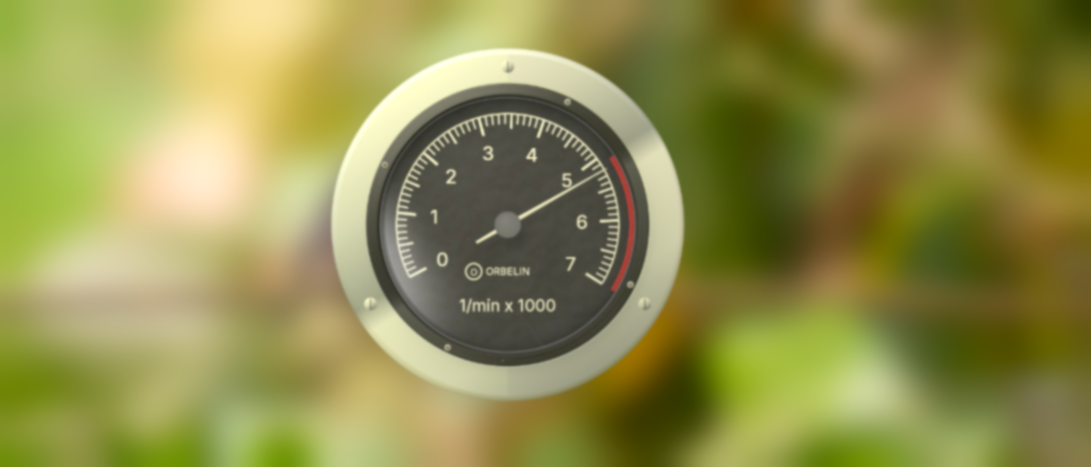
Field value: 5200 (rpm)
